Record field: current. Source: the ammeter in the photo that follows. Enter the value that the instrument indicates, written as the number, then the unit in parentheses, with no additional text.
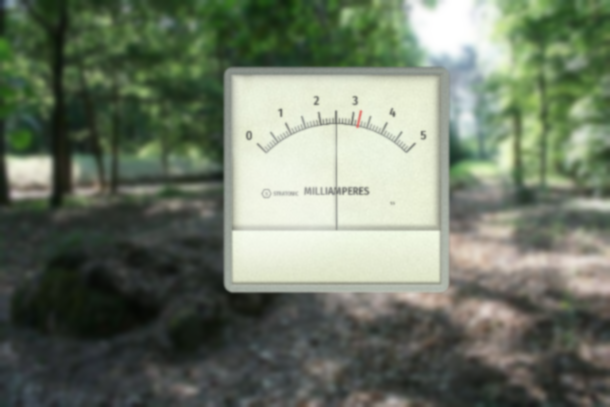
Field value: 2.5 (mA)
